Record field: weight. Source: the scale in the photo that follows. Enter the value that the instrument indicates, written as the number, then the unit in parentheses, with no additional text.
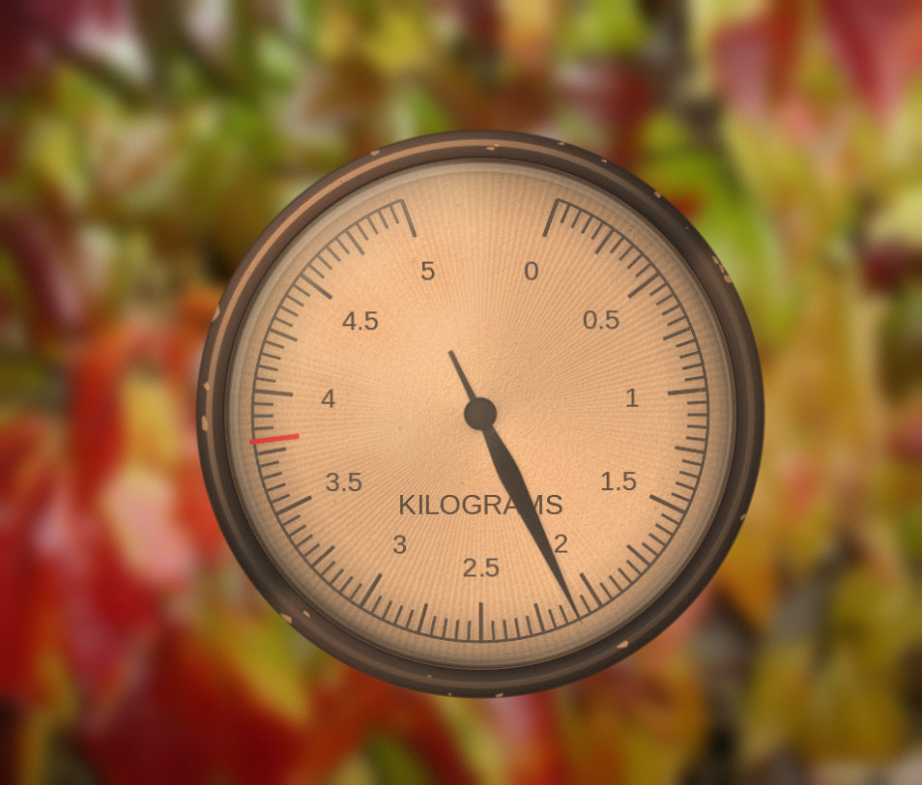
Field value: 2.1 (kg)
